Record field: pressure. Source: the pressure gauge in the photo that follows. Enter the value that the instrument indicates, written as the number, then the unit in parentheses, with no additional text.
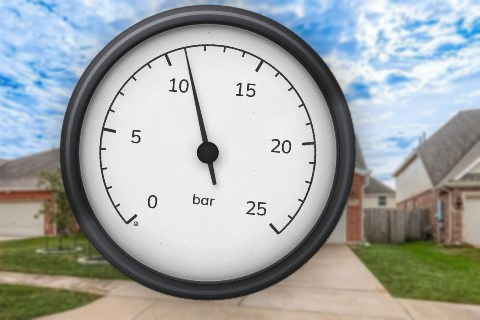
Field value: 11 (bar)
